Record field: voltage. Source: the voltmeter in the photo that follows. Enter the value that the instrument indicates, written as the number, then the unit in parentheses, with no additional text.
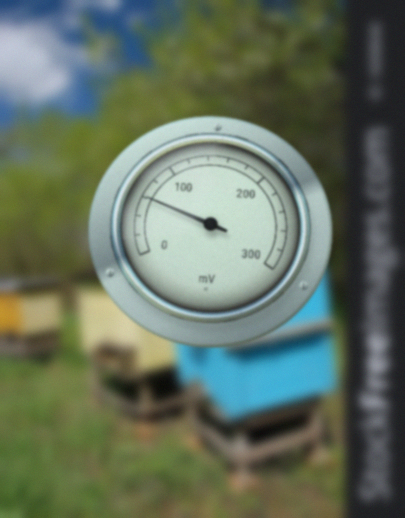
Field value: 60 (mV)
